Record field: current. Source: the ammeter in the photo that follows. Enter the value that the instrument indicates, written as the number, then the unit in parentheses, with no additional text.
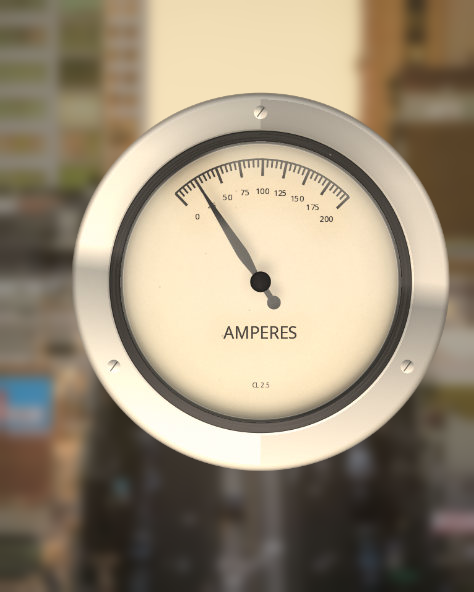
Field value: 25 (A)
